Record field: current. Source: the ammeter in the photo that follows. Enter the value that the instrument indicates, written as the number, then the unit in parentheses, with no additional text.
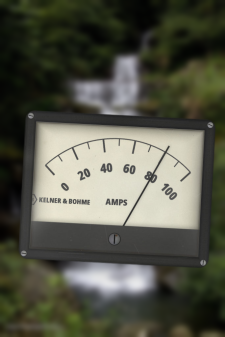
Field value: 80 (A)
